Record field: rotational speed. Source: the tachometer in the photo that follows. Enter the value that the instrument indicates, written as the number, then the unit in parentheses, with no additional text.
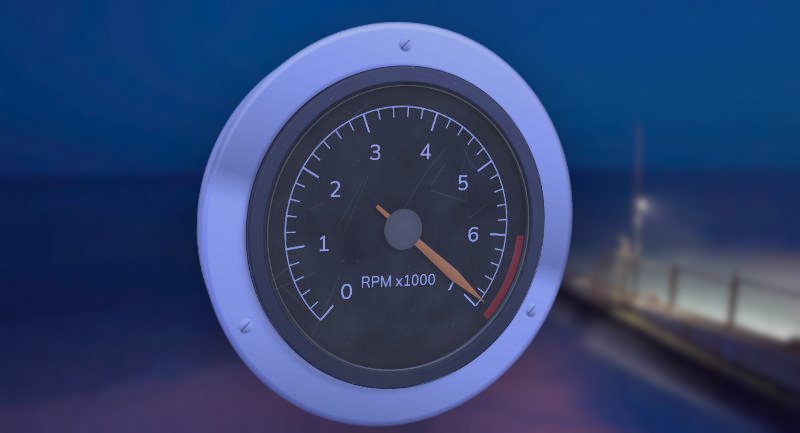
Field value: 6900 (rpm)
